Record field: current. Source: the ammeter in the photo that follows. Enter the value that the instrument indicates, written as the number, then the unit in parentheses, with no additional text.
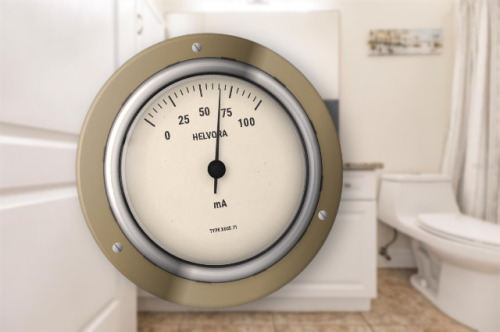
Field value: 65 (mA)
